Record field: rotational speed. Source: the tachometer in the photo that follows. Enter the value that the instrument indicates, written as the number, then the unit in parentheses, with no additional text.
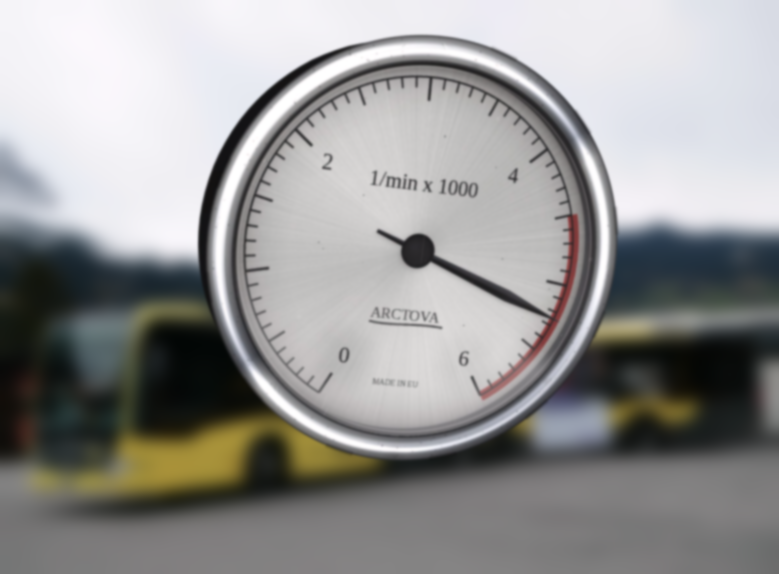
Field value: 5250 (rpm)
